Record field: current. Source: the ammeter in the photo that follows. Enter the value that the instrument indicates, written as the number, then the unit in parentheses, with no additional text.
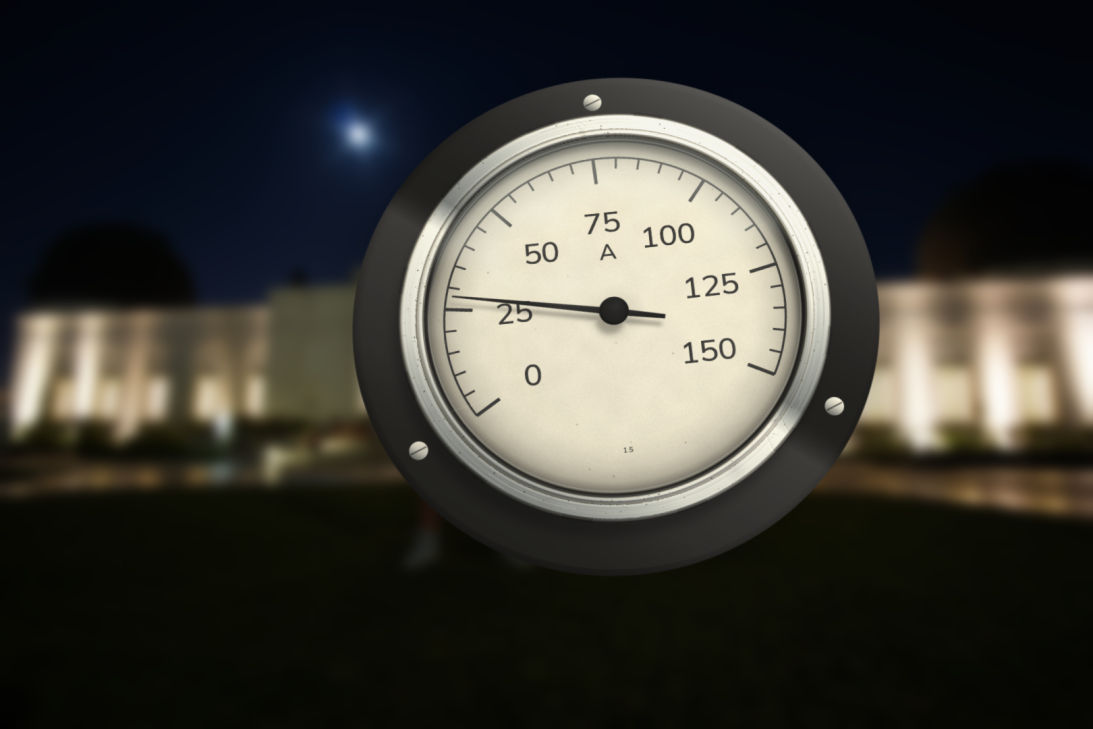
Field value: 27.5 (A)
